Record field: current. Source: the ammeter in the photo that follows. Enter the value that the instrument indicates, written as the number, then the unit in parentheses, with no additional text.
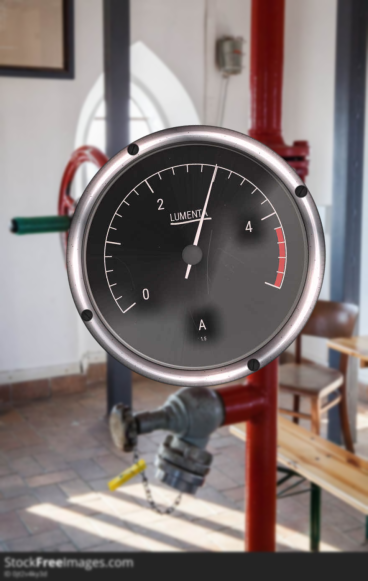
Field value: 3 (A)
